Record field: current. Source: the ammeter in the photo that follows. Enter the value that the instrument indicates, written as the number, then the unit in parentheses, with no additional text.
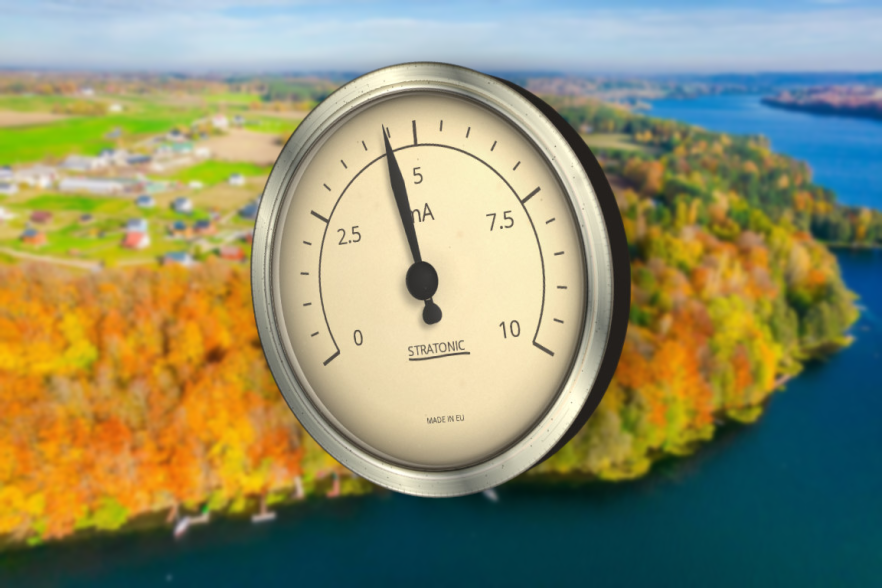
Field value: 4.5 (mA)
